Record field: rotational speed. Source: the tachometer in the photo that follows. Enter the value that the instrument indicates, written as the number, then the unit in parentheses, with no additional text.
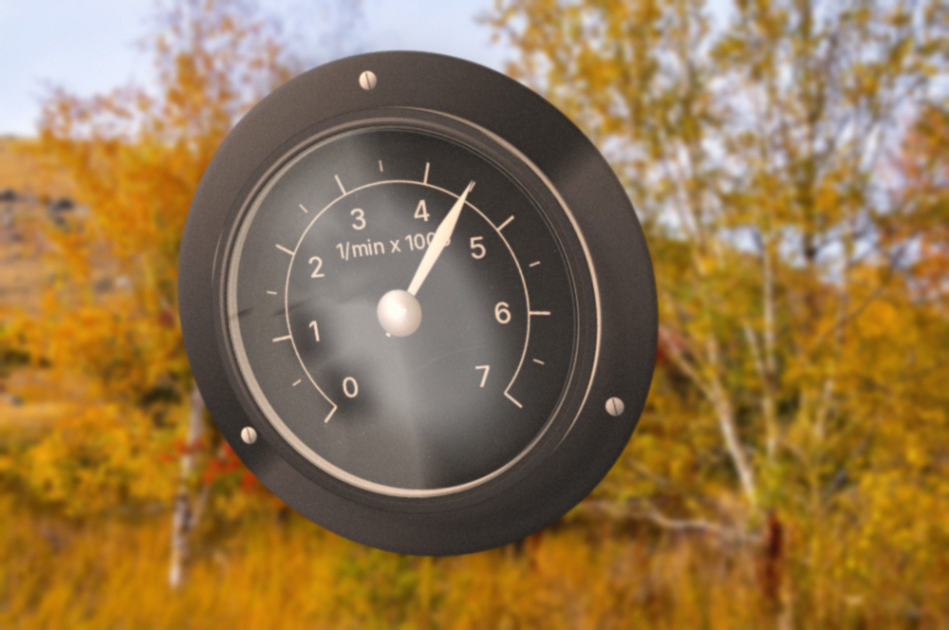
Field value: 4500 (rpm)
